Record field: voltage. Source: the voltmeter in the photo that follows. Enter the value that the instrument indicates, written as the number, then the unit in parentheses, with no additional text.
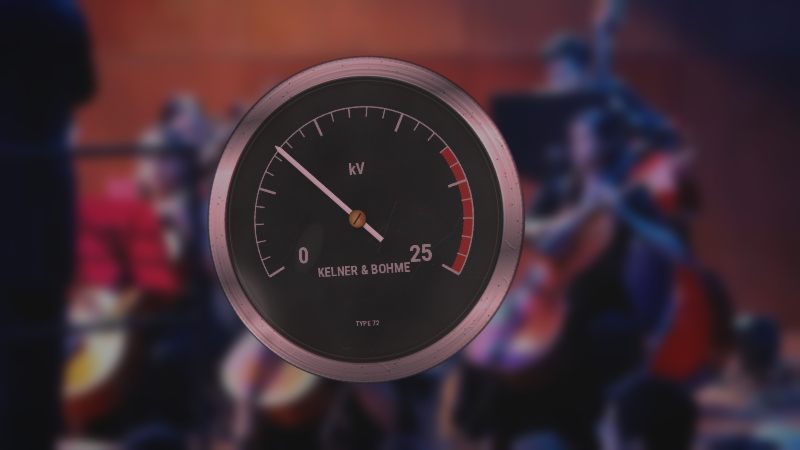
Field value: 7.5 (kV)
